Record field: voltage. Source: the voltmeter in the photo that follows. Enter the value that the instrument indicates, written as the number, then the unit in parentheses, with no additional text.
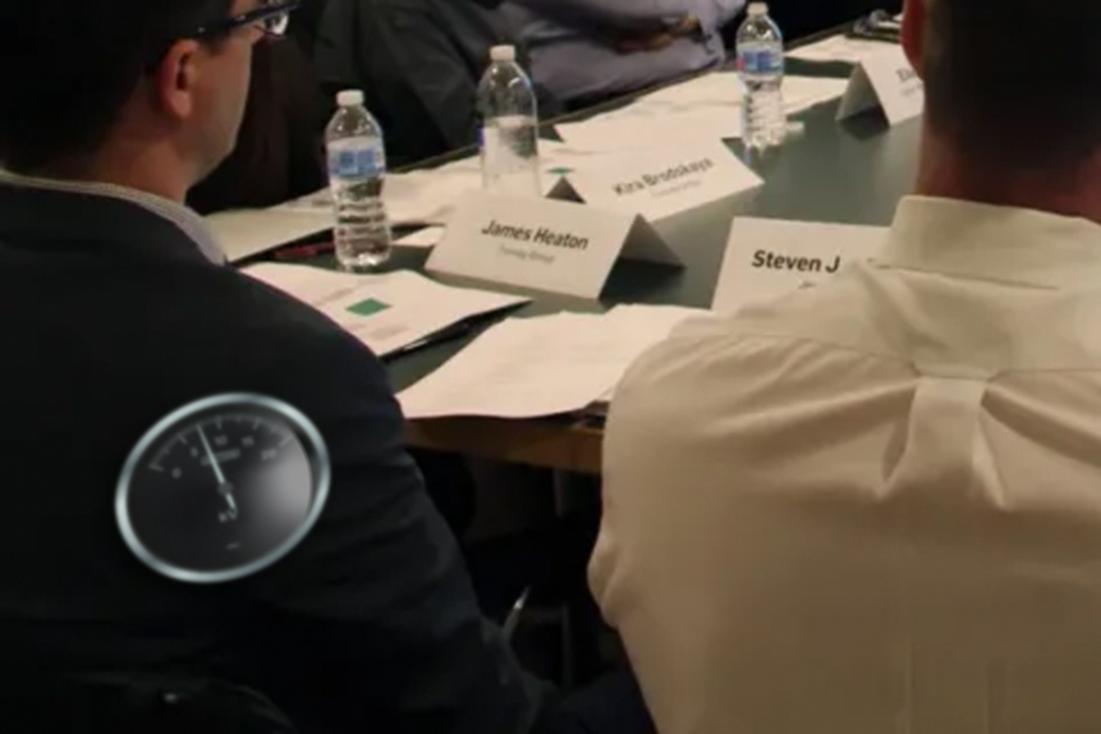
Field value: 7.5 (kV)
